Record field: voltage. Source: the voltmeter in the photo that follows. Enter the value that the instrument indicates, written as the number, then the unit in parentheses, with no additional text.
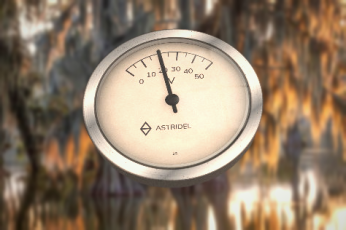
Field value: 20 (V)
